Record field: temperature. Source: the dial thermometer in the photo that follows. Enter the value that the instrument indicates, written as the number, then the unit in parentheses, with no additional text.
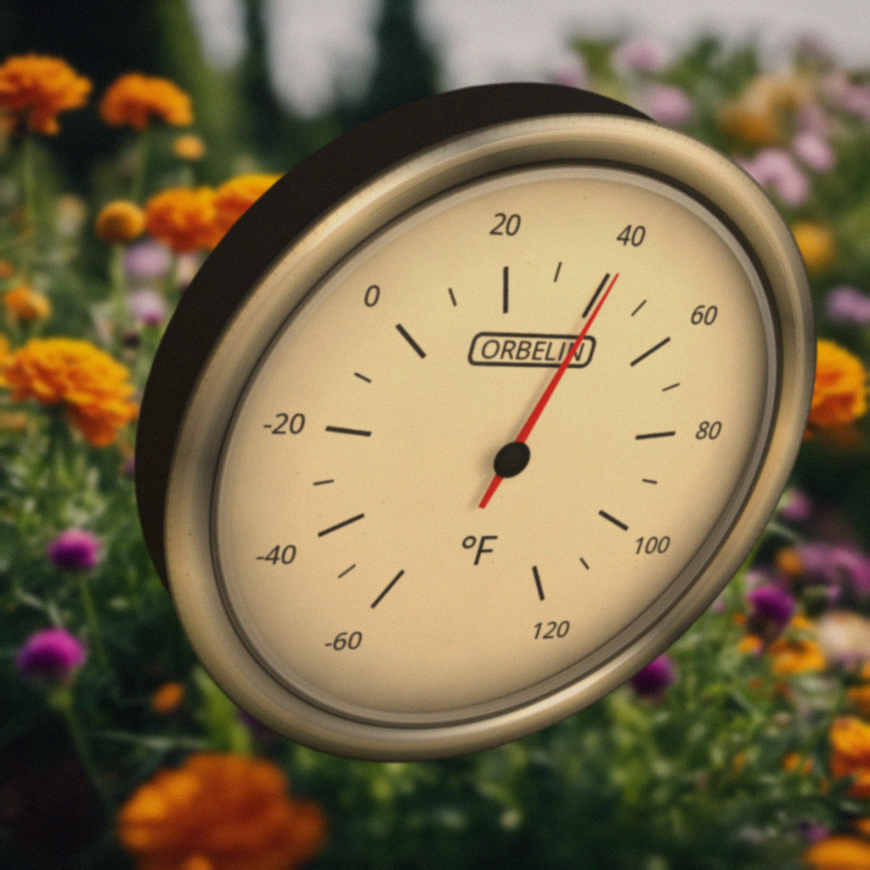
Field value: 40 (°F)
